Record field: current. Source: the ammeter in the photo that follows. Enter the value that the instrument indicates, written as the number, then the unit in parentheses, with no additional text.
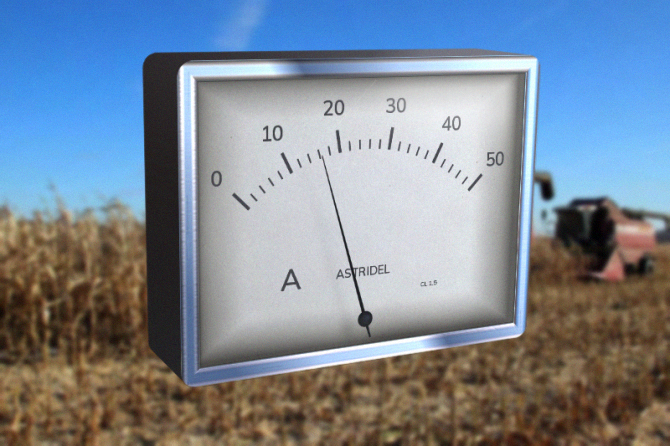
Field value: 16 (A)
